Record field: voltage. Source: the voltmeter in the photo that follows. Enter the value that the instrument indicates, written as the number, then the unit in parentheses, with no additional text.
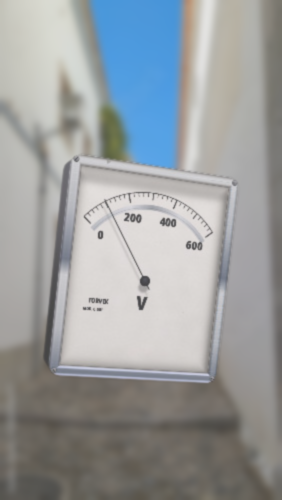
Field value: 100 (V)
